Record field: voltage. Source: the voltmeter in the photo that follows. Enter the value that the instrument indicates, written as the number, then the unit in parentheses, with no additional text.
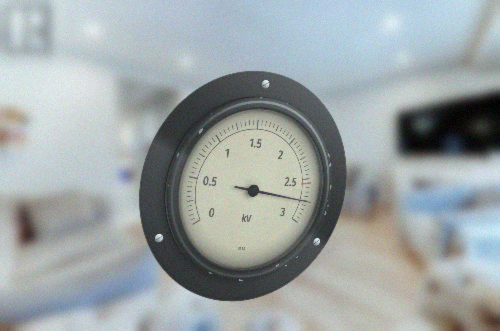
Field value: 2.75 (kV)
